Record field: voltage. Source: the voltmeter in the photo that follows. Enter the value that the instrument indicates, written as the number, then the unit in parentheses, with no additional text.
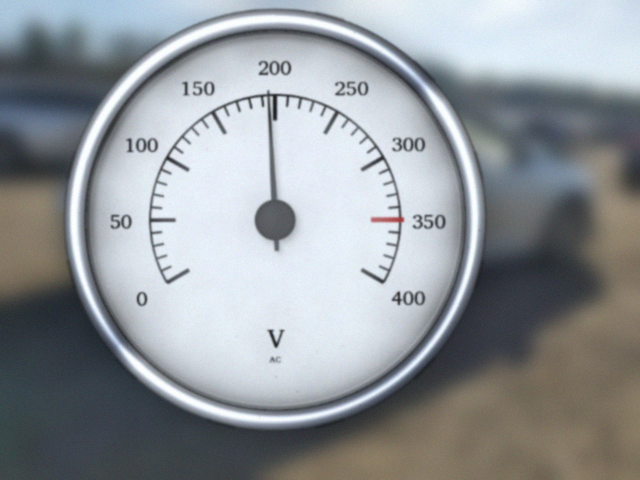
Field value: 195 (V)
